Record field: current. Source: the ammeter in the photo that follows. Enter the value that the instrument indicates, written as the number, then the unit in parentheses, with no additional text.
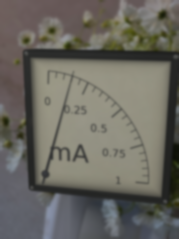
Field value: 0.15 (mA)
